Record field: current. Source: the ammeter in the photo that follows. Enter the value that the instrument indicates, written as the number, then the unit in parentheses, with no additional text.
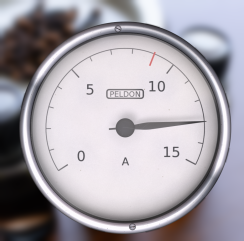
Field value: 13 (A)
